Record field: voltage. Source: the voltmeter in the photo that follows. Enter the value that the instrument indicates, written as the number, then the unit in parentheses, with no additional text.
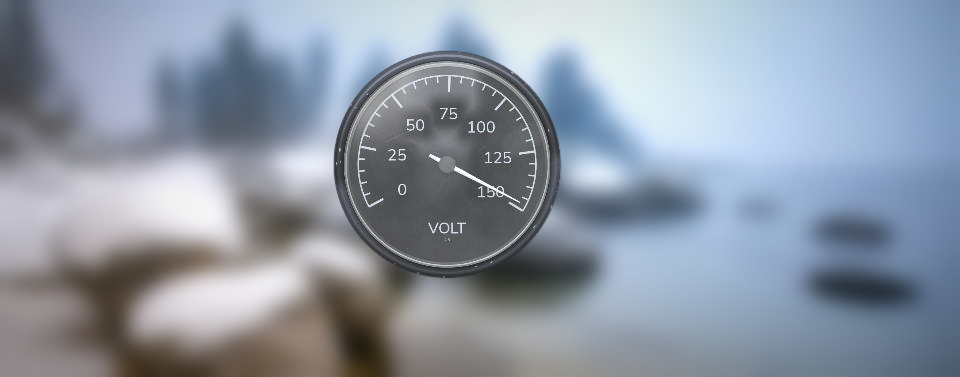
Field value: 147.5 (V)
